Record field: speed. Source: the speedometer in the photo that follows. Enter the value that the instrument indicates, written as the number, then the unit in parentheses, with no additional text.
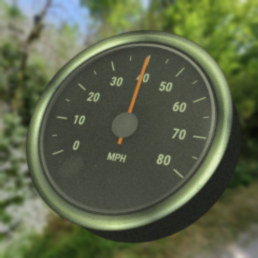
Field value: 40 (mph)
